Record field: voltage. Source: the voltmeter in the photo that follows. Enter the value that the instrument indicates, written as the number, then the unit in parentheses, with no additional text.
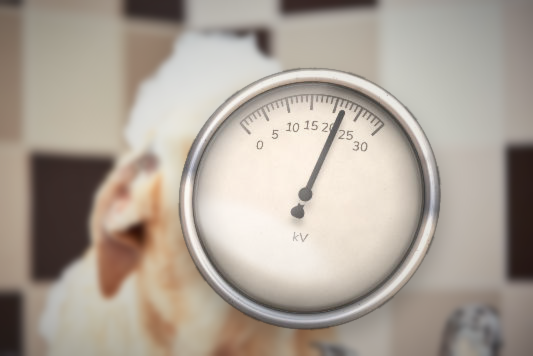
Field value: 22 (kV)
